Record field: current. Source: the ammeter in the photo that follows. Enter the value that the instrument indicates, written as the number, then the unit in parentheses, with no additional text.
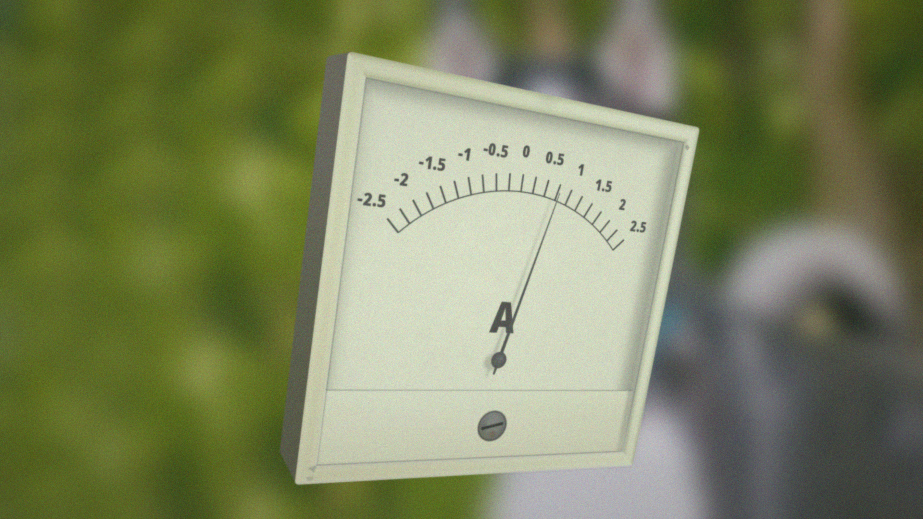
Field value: 0.75 (A)
